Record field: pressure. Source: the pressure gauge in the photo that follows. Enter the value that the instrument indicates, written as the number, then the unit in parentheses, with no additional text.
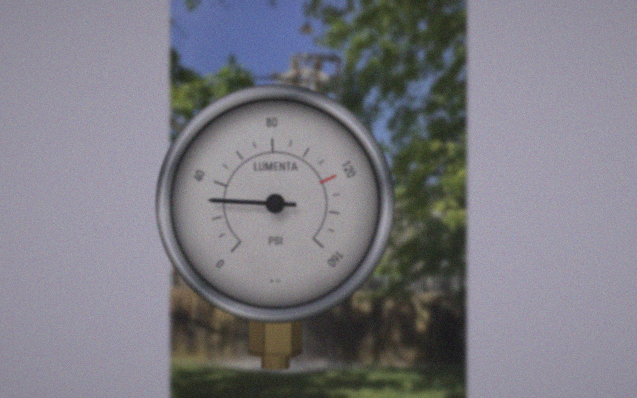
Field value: 30 (psi)
